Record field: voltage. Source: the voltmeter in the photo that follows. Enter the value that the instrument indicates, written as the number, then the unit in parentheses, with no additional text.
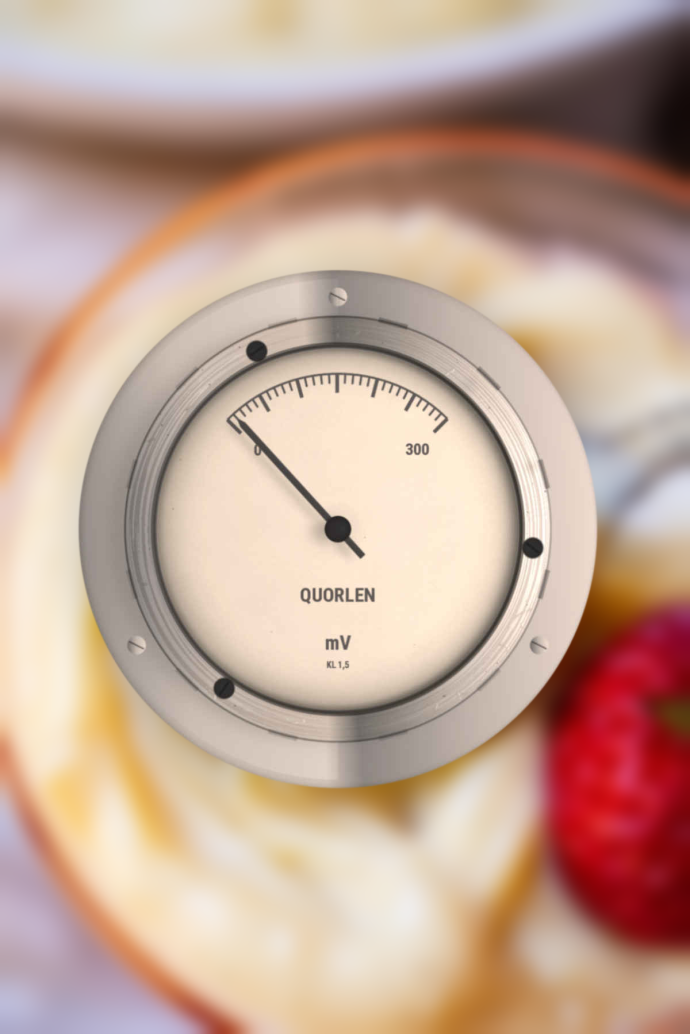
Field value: 10 (mV)
